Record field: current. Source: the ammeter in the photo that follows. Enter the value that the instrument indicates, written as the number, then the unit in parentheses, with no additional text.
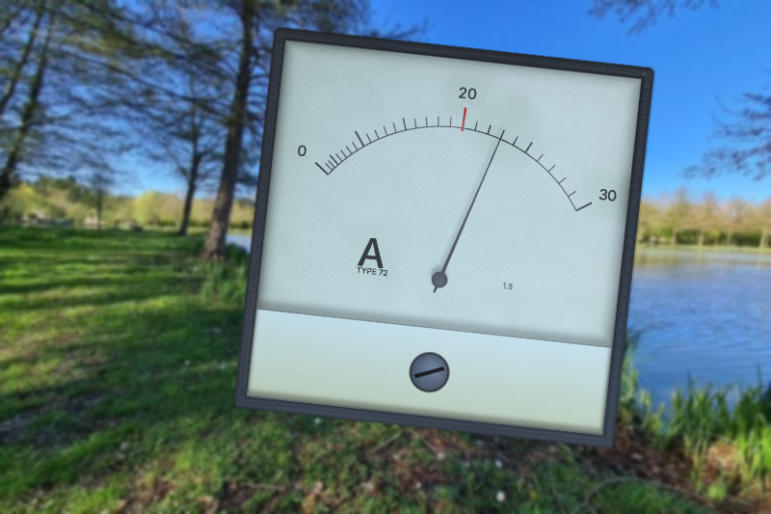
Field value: 23 (A)
